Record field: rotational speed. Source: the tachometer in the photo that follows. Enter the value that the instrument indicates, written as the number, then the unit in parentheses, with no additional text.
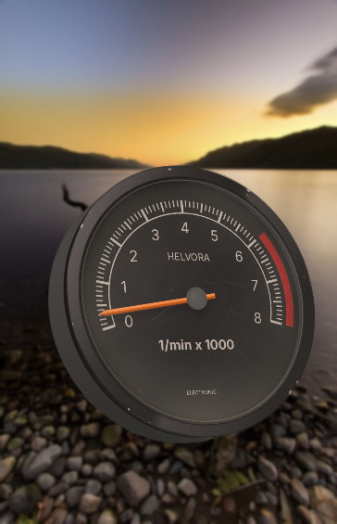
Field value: 300 (rpm)
